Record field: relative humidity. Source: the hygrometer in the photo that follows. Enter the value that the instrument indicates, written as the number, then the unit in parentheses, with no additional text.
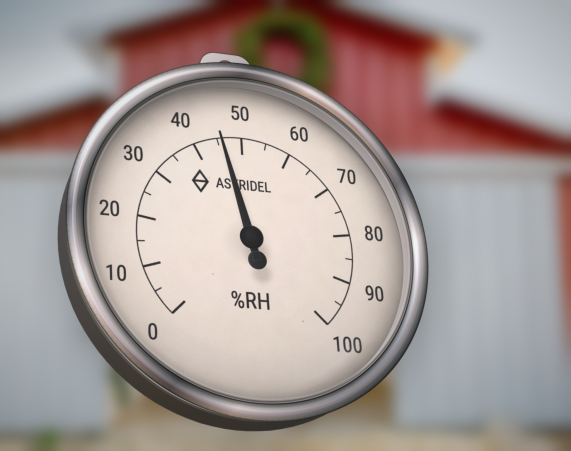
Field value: 45 (%)
